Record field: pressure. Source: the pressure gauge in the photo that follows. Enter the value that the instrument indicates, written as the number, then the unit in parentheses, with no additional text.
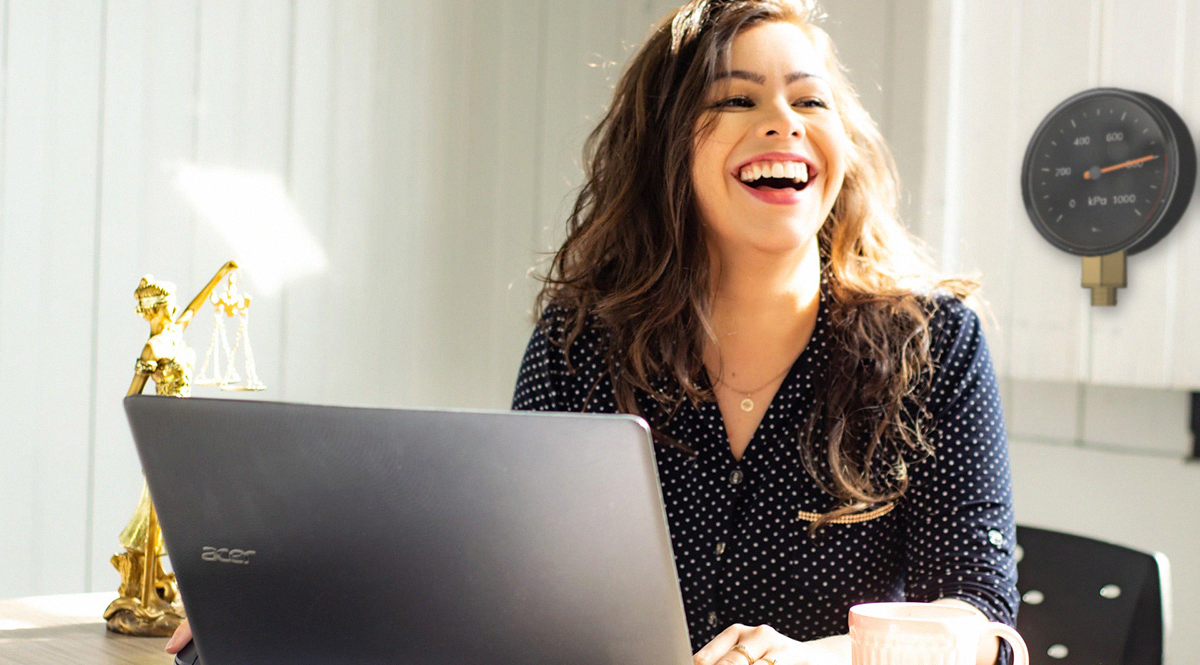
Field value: 800 (kPa)
